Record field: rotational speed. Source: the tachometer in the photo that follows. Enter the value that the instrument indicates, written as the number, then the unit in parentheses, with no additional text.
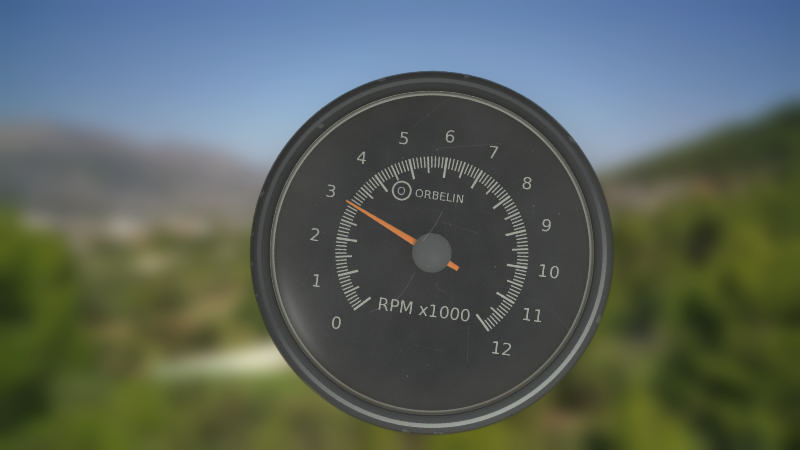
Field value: 3000 (rpm)
